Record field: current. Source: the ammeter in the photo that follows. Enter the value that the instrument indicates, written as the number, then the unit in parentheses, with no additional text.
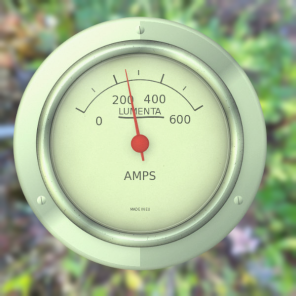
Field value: 250 (A)
